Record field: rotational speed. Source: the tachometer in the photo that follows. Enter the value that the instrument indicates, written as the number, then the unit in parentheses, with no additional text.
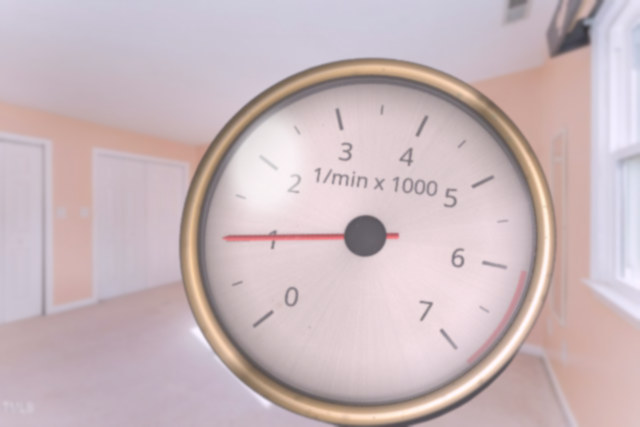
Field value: 1000 (rpm)
